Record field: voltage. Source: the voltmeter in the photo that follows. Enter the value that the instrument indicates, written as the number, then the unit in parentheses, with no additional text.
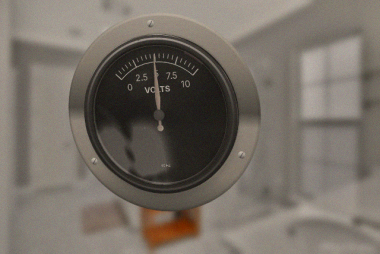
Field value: 5 (V)
